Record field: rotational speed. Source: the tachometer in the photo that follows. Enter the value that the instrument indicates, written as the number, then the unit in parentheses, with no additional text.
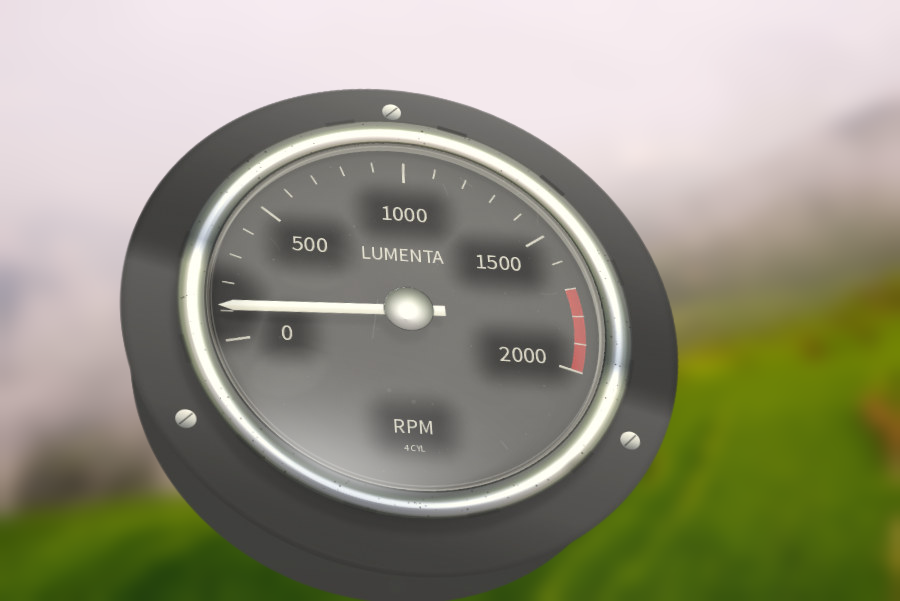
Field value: 100 (rpm)
